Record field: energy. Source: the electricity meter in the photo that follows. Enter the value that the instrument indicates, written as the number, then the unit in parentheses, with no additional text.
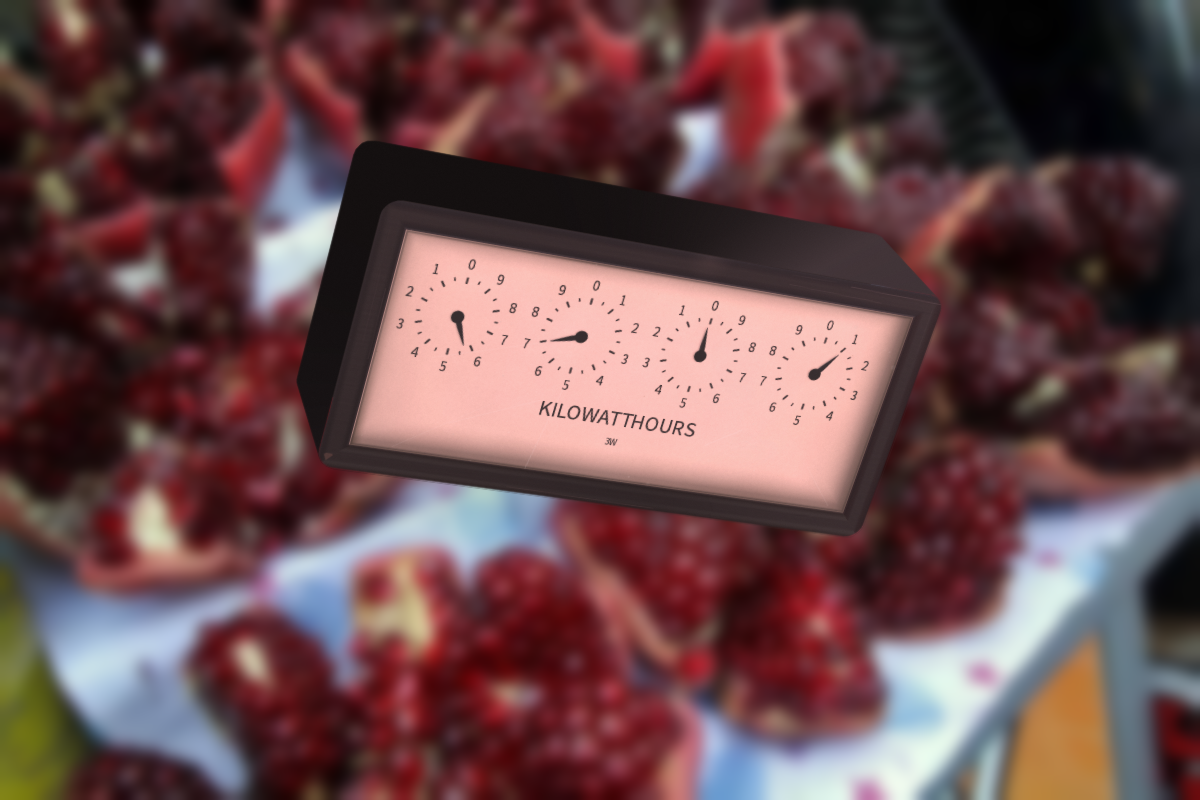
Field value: 5701 (kWh)
